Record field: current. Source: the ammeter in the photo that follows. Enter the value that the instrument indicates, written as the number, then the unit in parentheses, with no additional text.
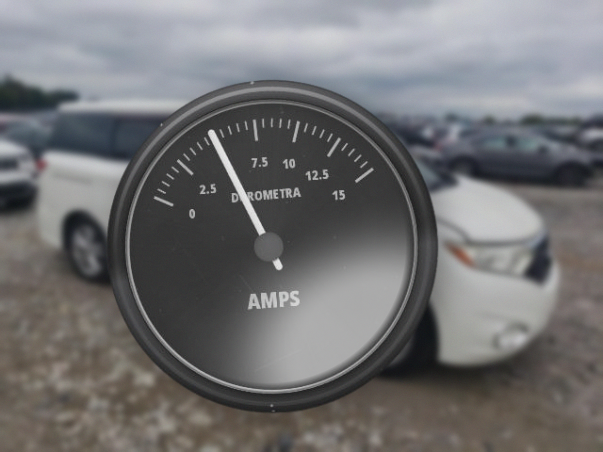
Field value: 5 (A)
